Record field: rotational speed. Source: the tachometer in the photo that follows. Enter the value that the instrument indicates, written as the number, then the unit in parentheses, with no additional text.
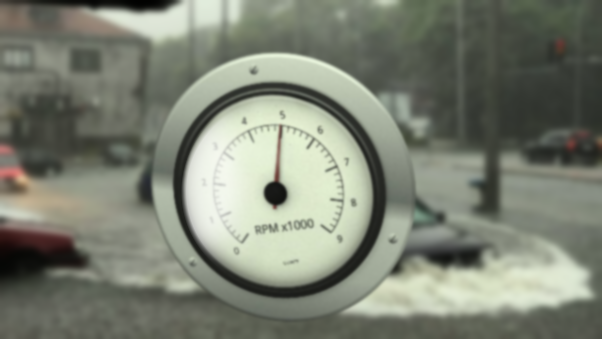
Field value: 5000 (rpm)
